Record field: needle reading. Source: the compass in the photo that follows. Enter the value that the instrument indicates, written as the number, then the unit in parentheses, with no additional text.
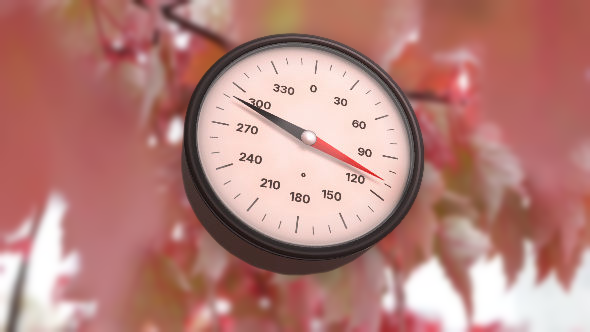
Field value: 110 (°)
